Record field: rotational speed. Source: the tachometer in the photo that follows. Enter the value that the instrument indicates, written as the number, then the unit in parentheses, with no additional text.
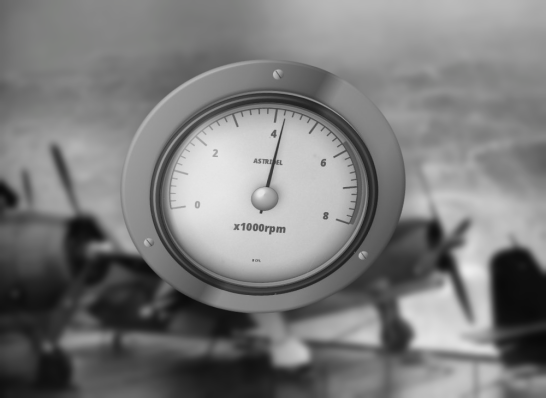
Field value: 4200 (rpm)
